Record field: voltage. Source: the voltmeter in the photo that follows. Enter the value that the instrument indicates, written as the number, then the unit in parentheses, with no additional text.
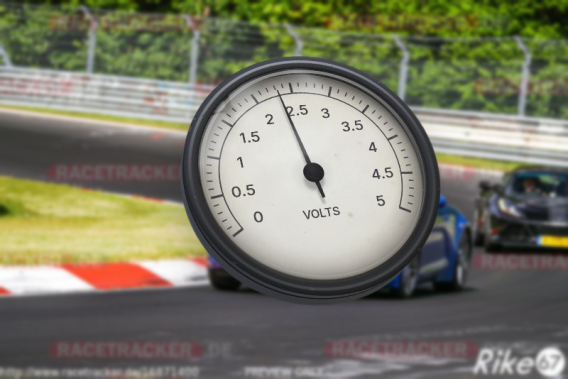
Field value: 2.3 (V)
